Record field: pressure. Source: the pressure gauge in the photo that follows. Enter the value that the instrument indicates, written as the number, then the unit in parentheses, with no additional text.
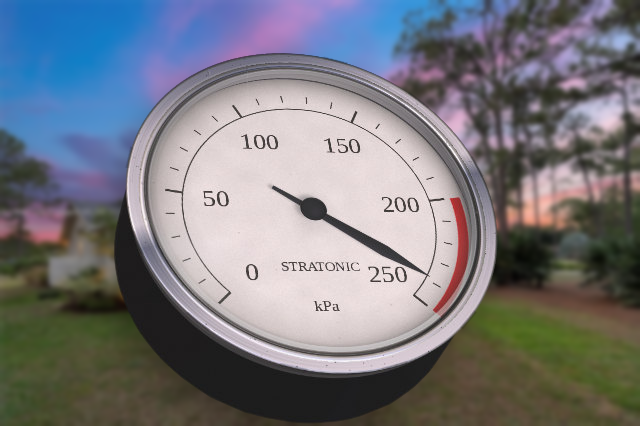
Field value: 240 (kPa)
